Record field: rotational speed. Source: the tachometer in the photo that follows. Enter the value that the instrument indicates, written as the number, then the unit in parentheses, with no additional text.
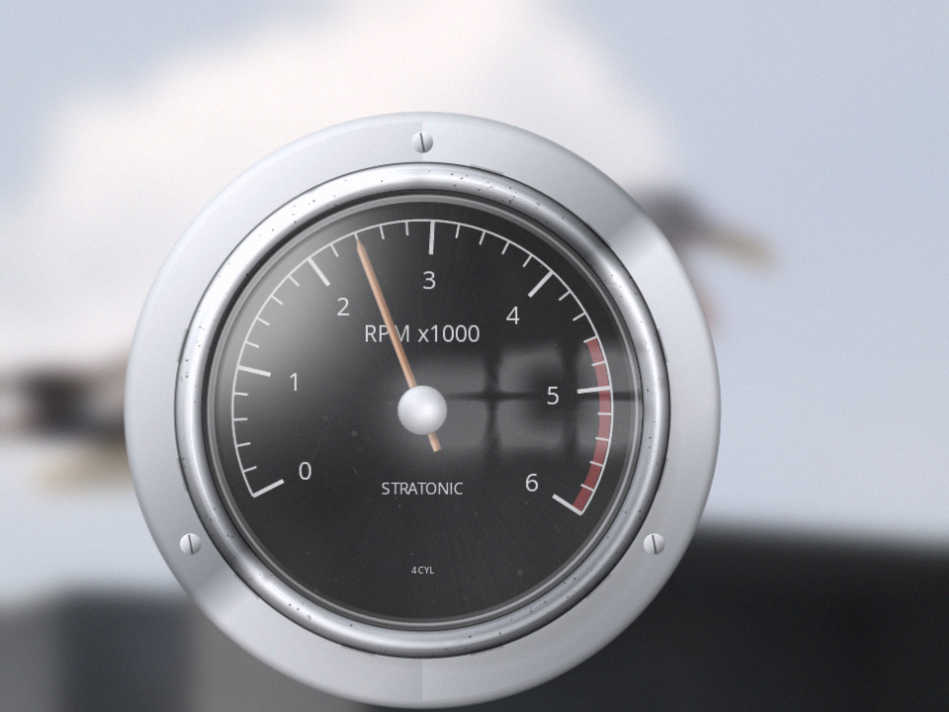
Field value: 2400 (rpm)
